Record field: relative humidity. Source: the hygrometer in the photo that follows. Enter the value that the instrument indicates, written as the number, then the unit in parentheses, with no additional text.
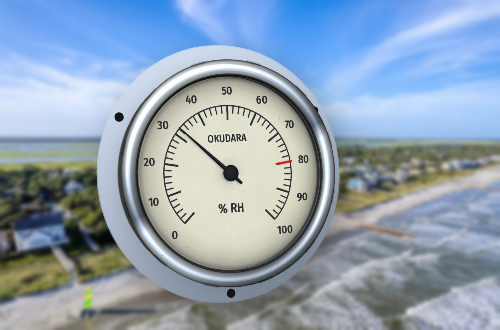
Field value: 32 (%)
